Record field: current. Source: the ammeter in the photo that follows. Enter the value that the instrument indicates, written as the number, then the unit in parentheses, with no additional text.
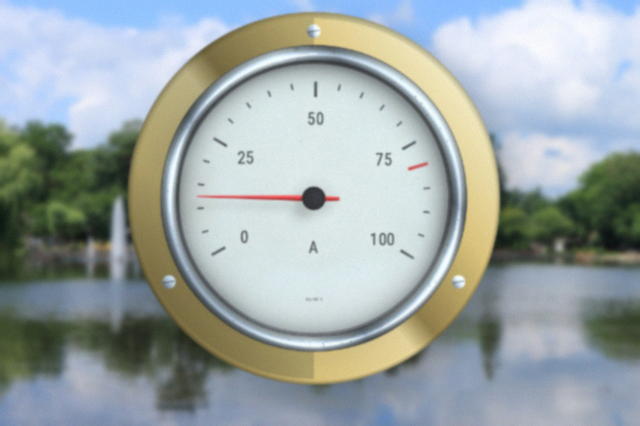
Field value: 12.5 (A)
